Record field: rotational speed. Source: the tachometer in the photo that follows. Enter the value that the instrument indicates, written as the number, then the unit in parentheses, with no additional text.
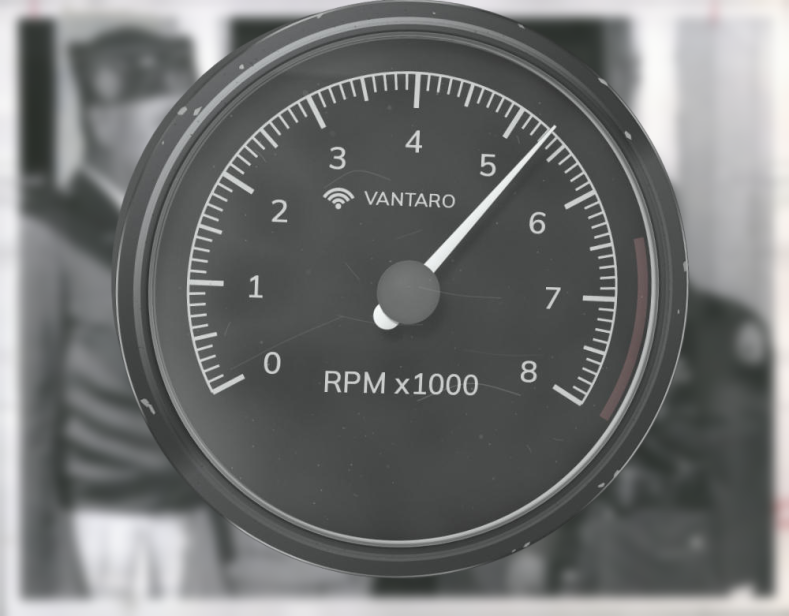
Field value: 5300 (rpm)
